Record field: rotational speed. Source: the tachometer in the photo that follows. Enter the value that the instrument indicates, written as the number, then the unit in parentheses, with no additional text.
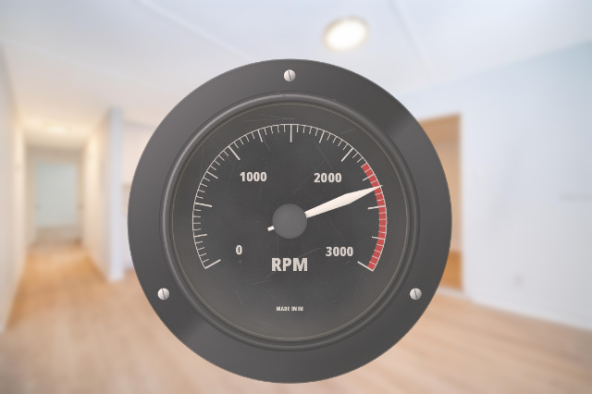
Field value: 2350 (rpm)
